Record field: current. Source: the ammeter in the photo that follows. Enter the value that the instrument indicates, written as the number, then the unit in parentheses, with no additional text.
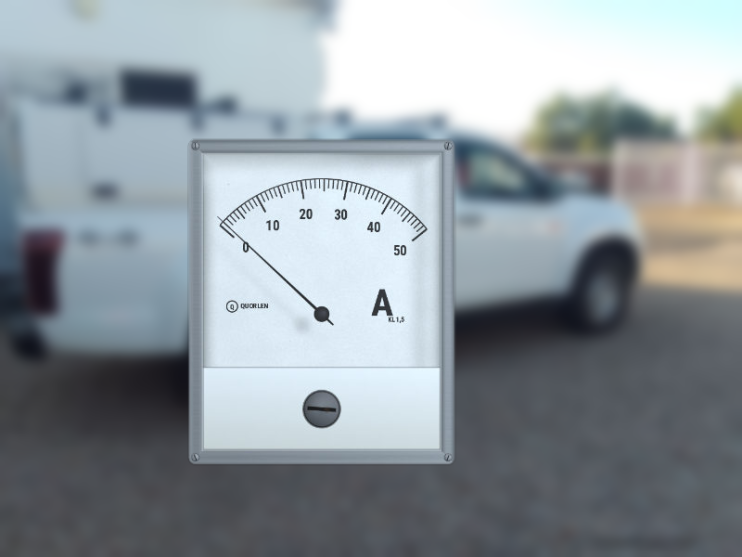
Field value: 1 (A)
